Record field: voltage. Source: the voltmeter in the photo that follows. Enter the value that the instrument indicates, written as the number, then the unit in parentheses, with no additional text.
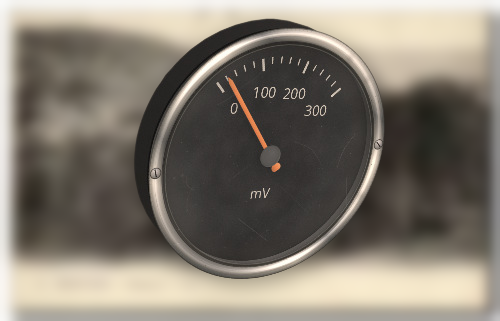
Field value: 20 (mV)
